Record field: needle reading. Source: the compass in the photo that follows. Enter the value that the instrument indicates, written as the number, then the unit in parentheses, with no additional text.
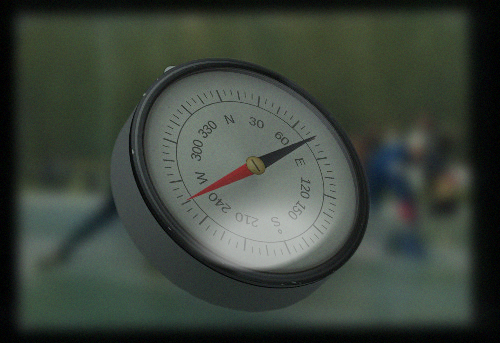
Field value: 255 (°)
